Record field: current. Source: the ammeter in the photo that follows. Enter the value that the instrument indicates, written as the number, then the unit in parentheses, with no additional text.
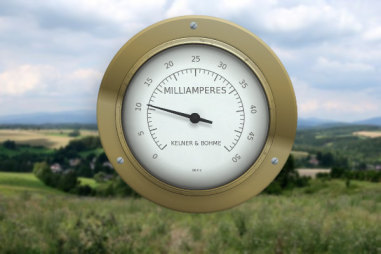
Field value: 11 (mA)
